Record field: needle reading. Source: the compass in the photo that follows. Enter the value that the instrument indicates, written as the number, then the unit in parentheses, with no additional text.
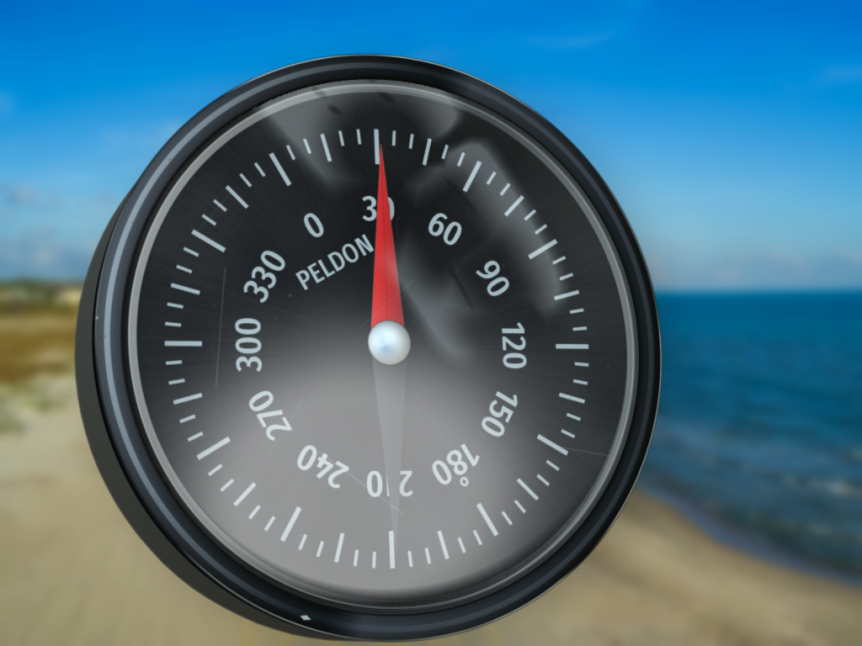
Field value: 30 (°)
